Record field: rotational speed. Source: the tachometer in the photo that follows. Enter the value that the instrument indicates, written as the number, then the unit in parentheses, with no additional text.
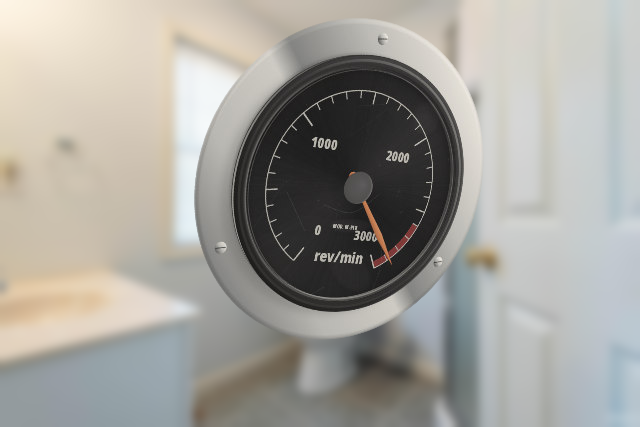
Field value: 2900 (rpm)
